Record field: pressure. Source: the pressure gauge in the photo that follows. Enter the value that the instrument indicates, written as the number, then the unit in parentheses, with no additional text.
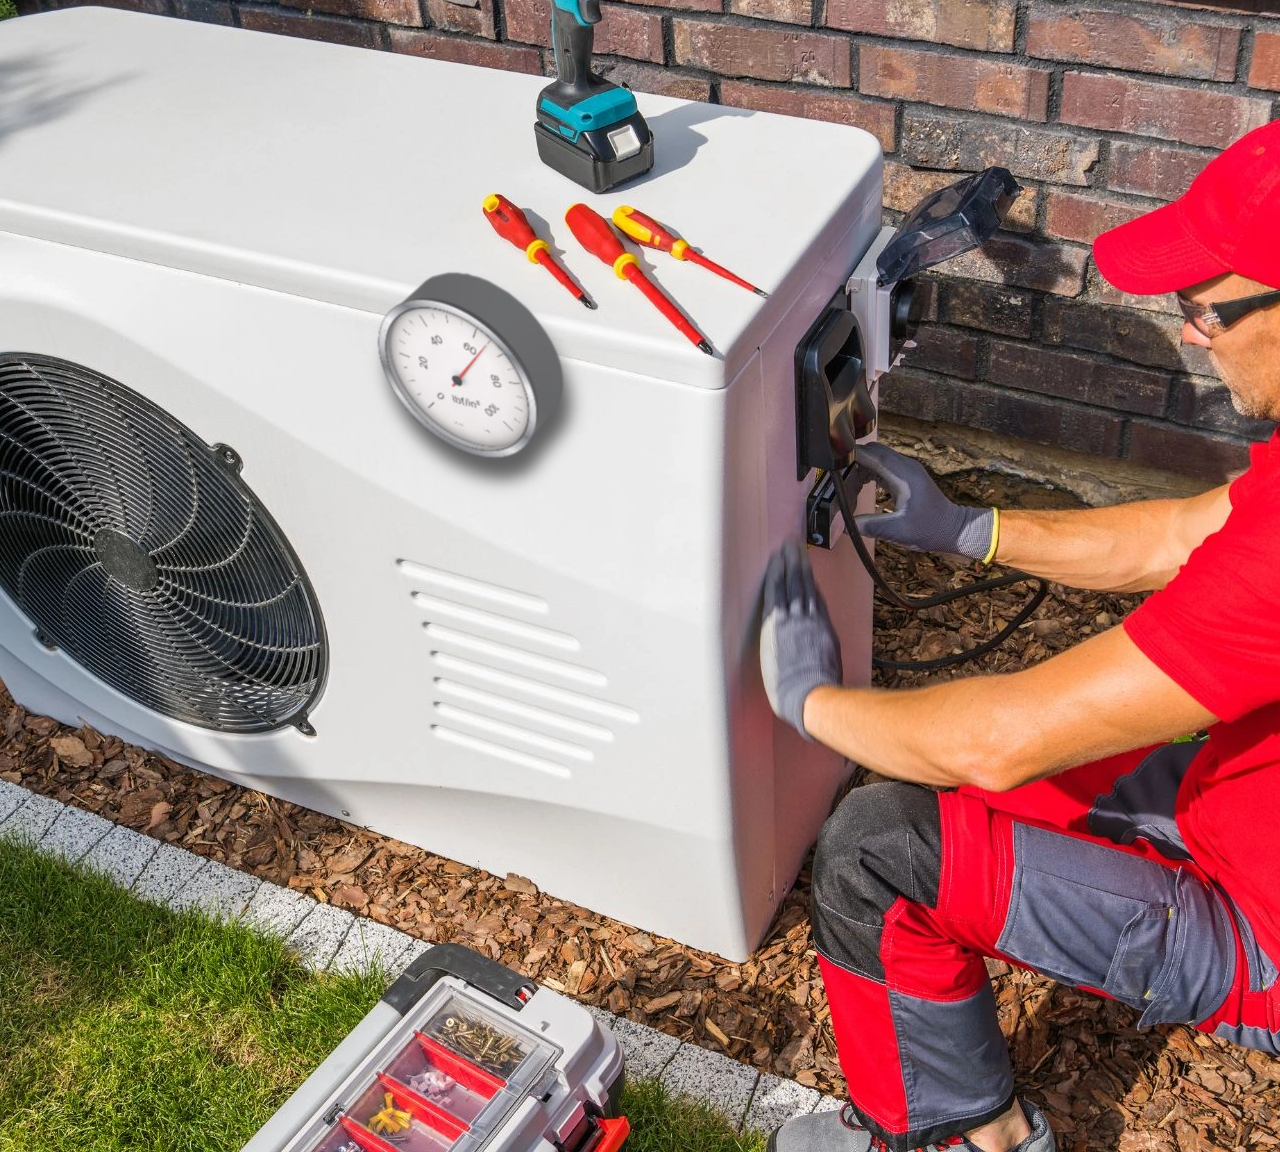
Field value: 65 (psi)
